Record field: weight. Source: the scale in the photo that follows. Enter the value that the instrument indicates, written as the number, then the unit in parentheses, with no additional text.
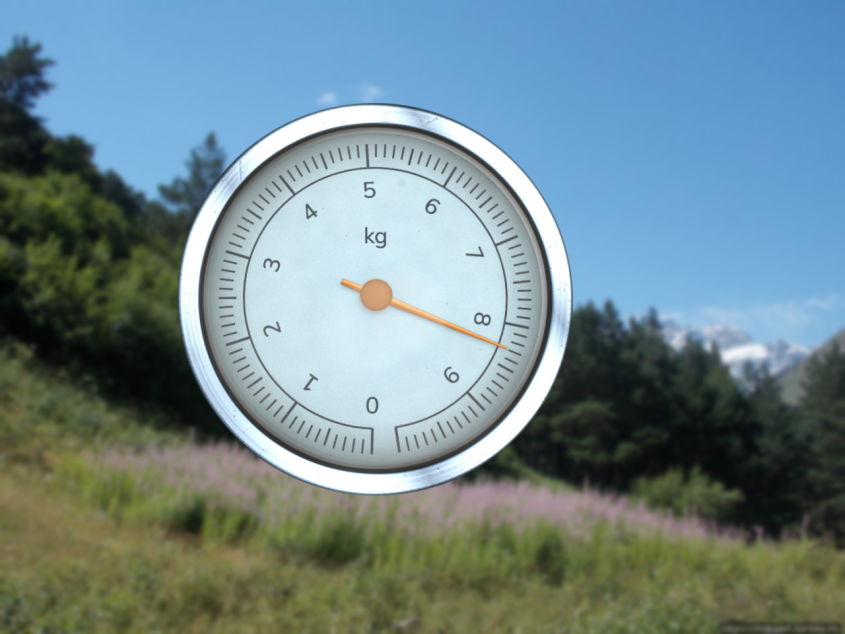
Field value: 8.3 (kg)
